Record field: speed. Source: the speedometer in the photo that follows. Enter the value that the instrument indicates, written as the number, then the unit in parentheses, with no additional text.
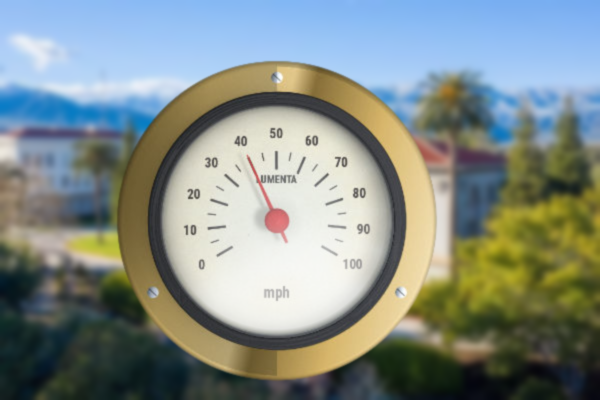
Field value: 40 (mph)
